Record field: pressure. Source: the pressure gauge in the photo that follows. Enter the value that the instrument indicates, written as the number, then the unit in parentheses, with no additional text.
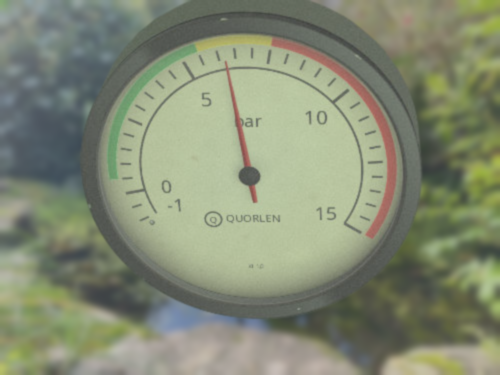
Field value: 6.25 (bar)
